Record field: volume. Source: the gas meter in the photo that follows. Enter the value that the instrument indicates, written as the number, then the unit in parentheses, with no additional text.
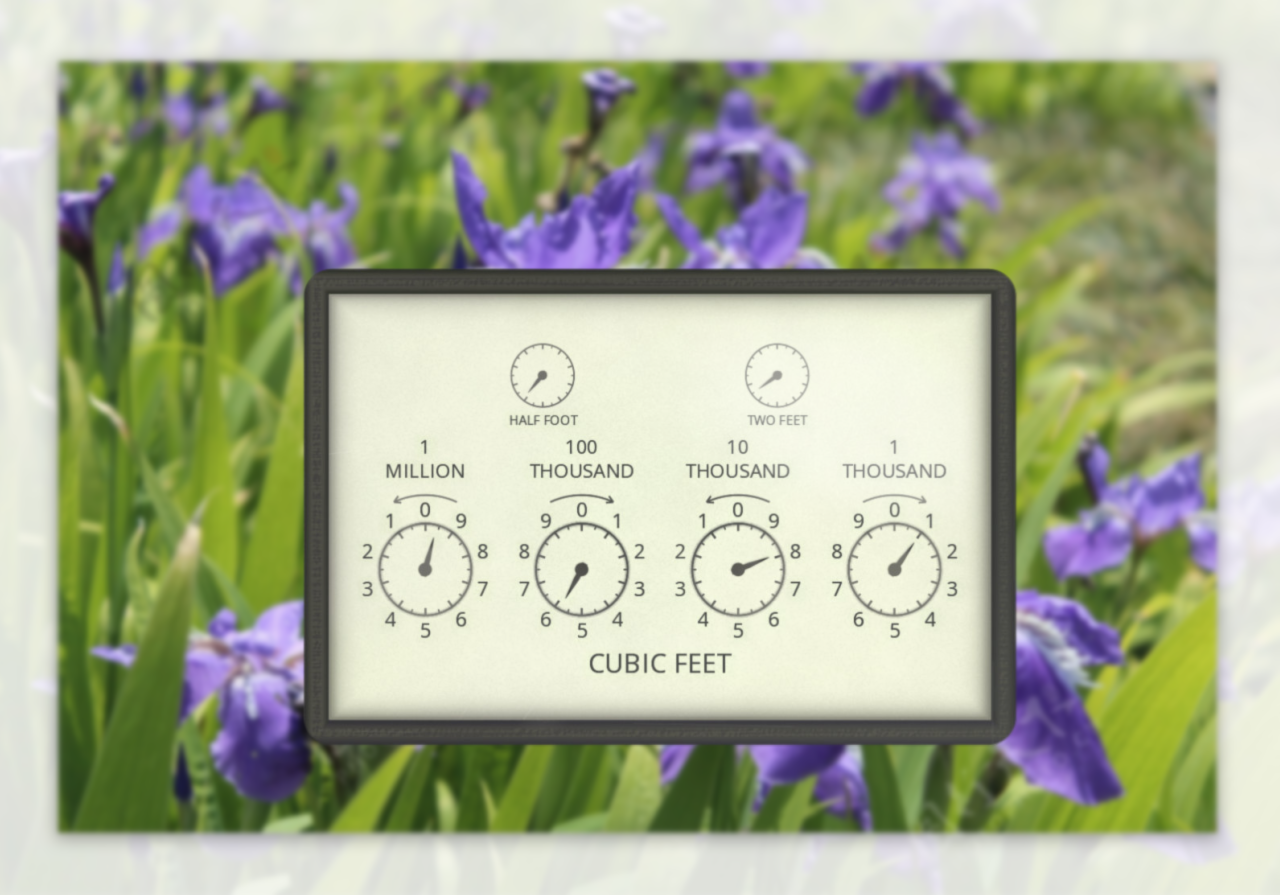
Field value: 958100 (ft³)
